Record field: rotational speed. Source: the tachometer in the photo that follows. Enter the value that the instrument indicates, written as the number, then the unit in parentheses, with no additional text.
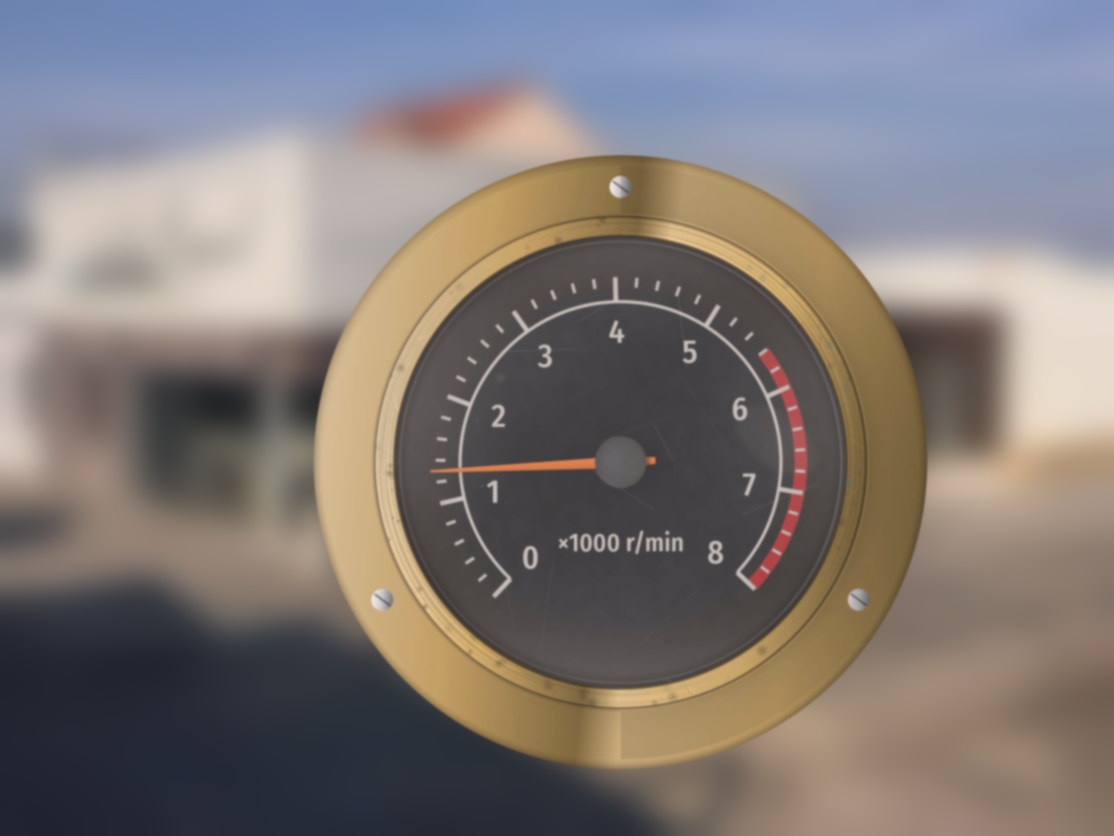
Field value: 1300 (rpm)
